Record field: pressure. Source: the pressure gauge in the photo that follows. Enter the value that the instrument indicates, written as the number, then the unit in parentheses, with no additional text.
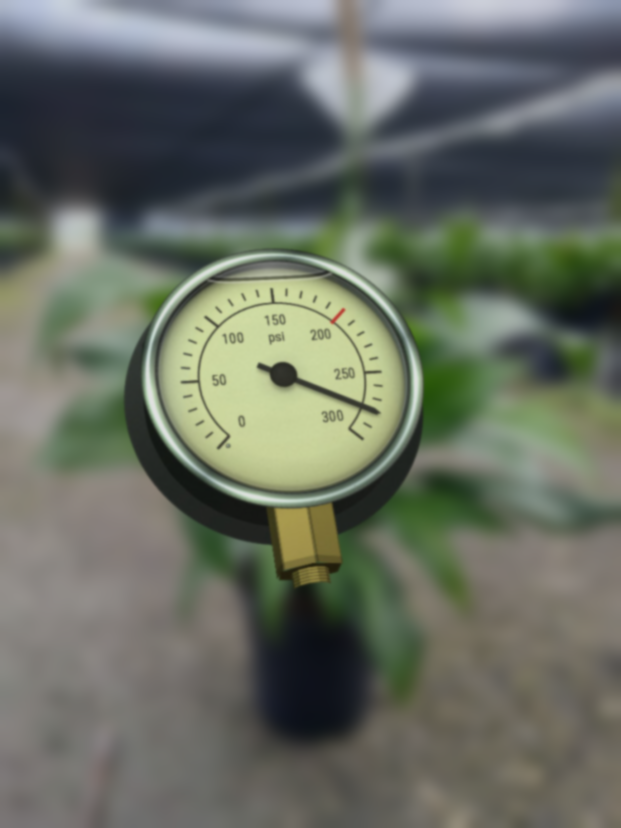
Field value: 280 (psi)
